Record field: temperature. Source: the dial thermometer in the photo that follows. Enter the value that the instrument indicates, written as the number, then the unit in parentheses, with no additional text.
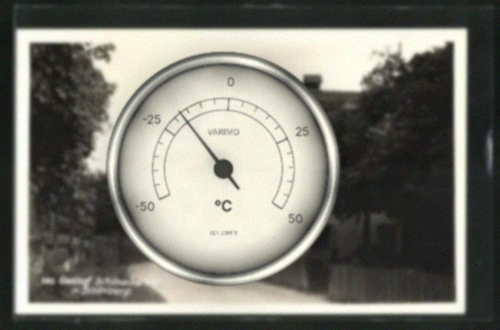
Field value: -17.5 (°C)
